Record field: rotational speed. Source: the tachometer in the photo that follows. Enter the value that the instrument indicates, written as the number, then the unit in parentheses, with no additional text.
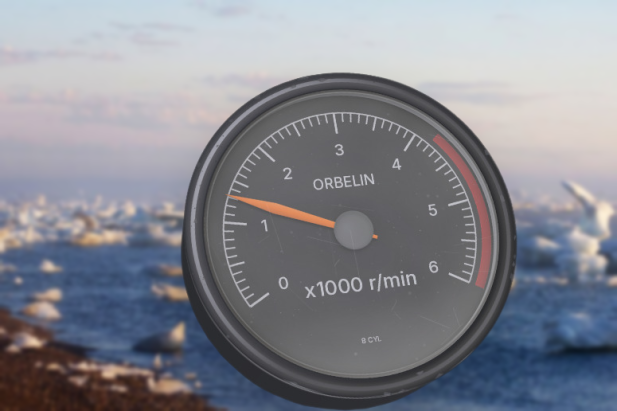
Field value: 1300 (rpm)
